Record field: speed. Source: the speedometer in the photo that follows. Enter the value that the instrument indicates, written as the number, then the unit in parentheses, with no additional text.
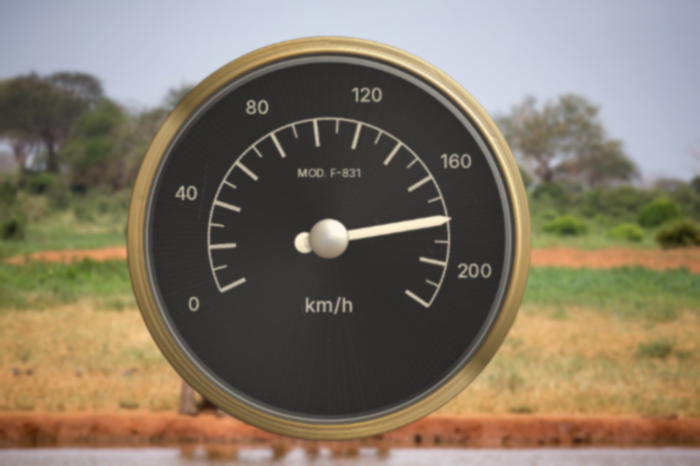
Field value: 180 (km/h)
